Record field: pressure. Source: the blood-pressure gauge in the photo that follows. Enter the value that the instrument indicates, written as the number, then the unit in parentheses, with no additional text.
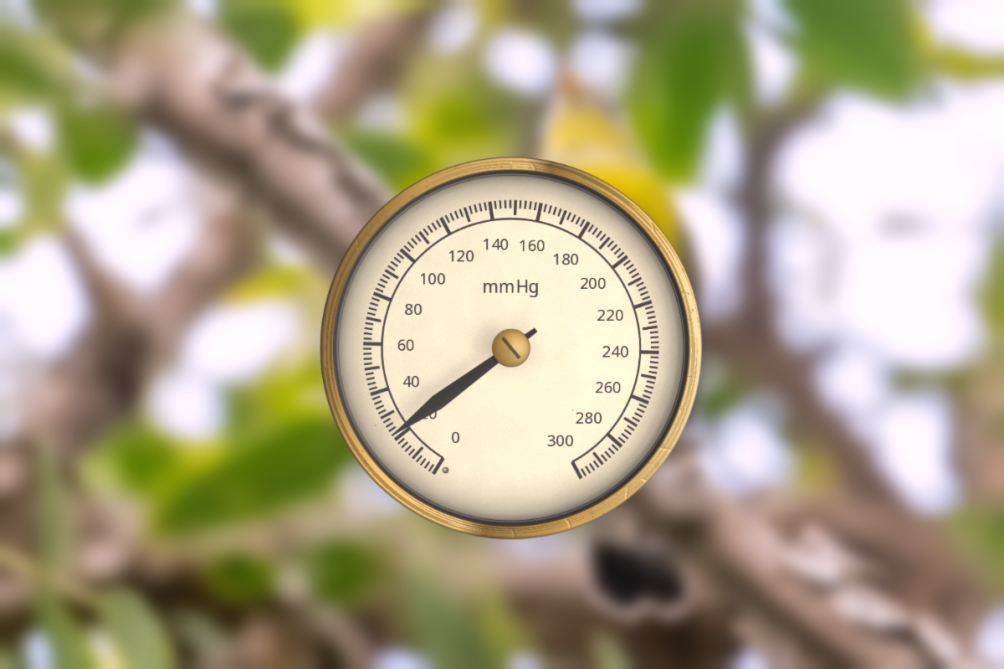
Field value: 22 (mmHg)
